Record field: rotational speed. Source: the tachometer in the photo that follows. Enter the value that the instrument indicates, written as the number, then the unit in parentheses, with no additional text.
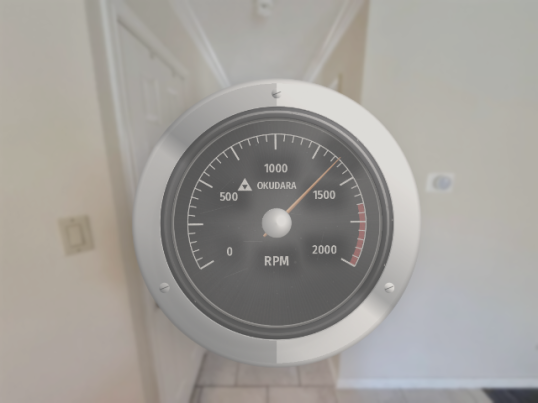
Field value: 1375 (rpm)
